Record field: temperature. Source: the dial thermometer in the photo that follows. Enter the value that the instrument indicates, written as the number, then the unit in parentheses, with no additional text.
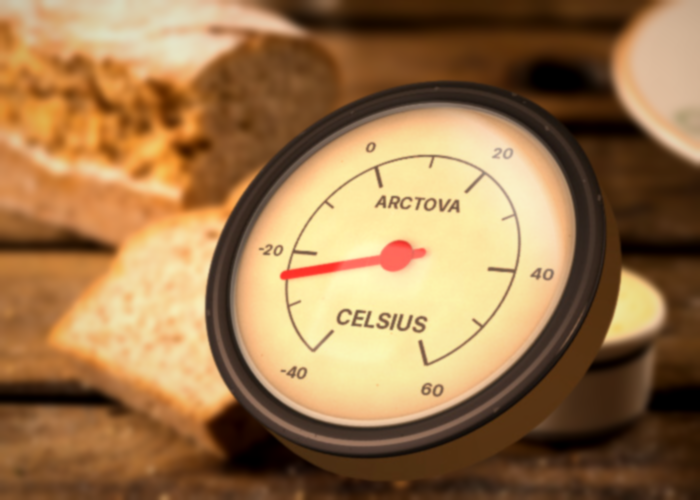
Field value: -25 (°C)
